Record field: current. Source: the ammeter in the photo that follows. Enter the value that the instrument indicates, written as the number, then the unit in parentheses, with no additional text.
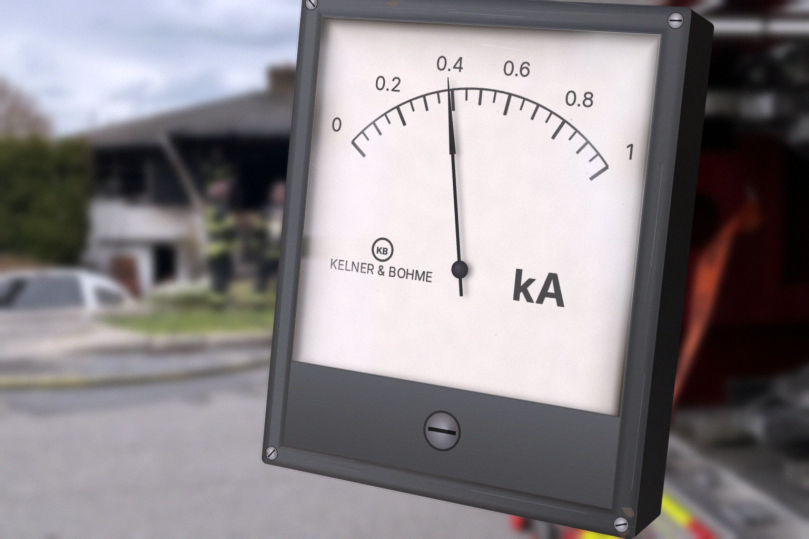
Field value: 0.4 (kA)
